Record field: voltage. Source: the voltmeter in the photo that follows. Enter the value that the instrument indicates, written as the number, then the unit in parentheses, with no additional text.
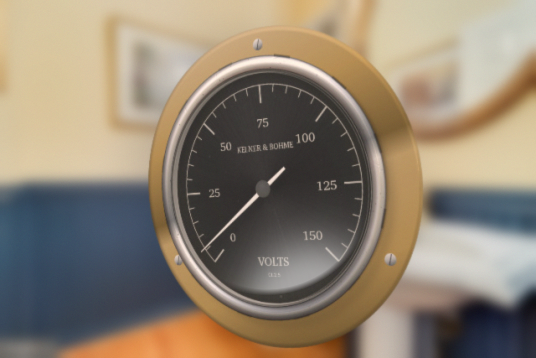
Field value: 5 (V)
